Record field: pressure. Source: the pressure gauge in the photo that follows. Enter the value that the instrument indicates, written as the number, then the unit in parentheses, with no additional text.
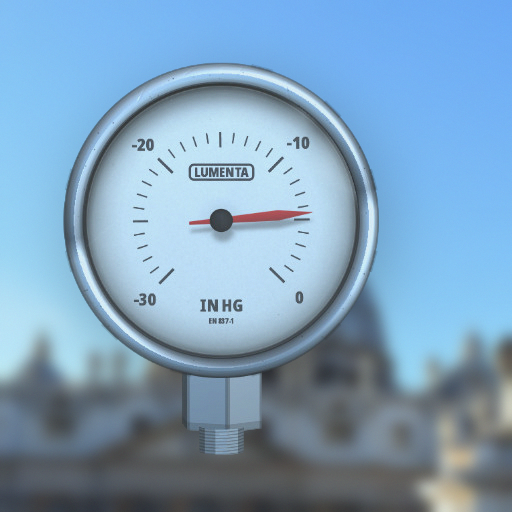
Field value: -5.5 (inHg)
